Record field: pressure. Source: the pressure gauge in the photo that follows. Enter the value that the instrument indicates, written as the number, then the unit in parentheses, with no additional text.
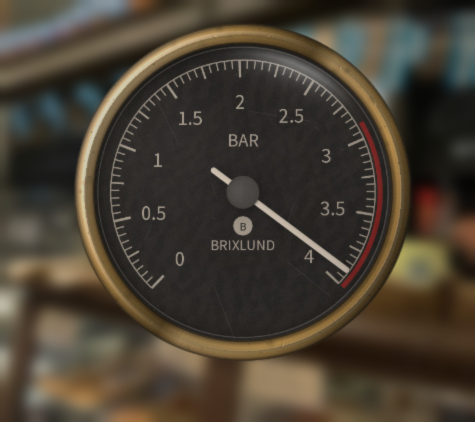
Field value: 3.9 (bar)
